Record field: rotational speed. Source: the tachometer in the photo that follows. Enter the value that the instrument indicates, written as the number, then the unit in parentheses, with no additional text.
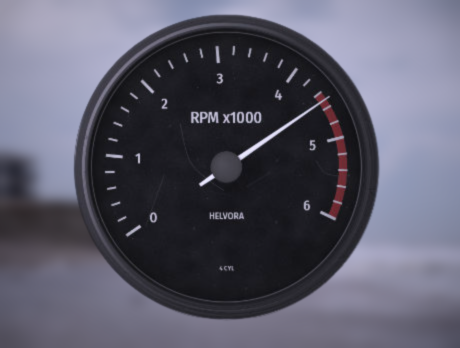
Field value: 4500 (rpm)
